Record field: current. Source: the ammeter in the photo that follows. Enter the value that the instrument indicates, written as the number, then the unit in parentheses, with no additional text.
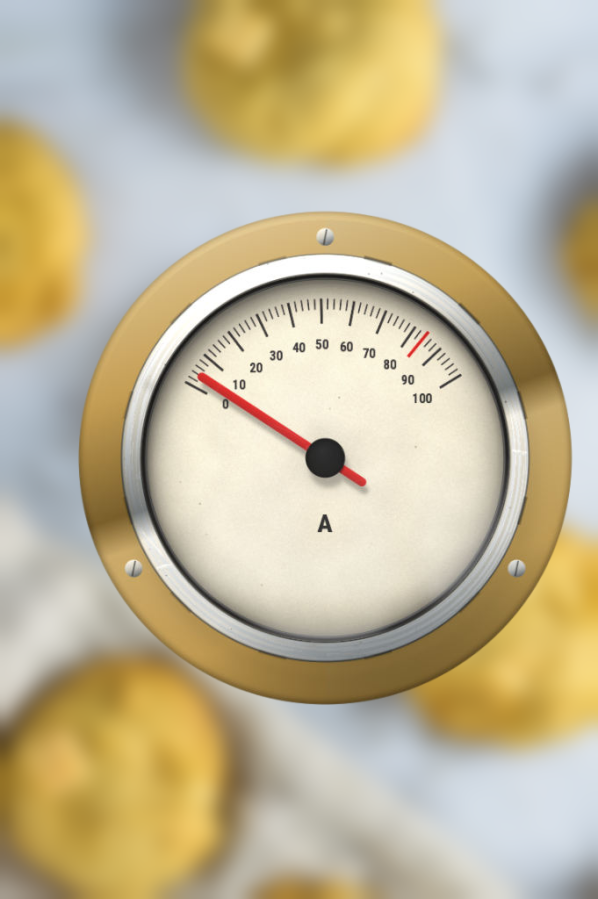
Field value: 4 (A)
